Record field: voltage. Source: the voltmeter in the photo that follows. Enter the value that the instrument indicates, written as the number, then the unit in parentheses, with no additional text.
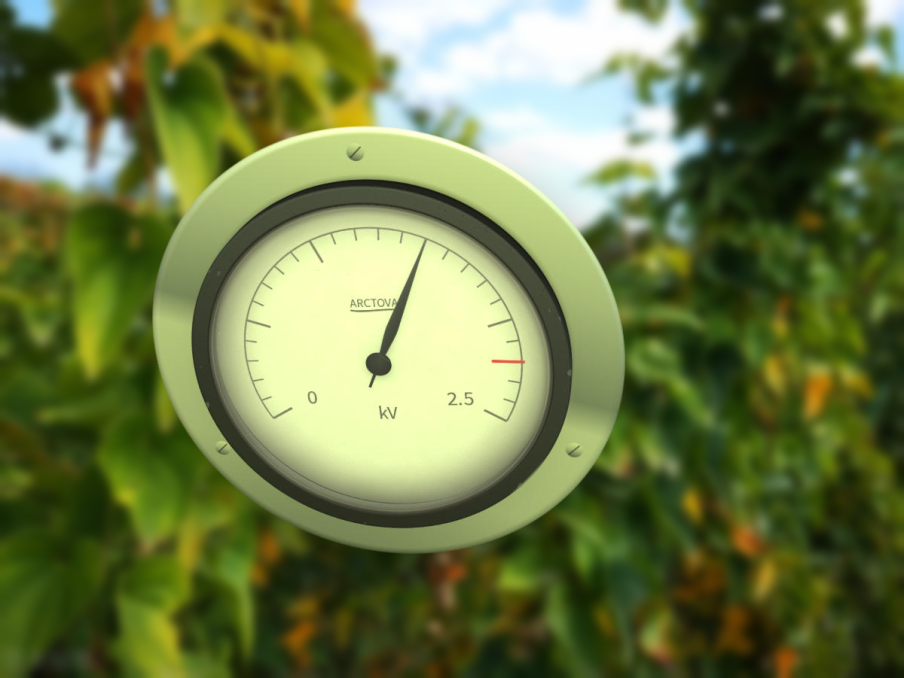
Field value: 1.5 (kV)
